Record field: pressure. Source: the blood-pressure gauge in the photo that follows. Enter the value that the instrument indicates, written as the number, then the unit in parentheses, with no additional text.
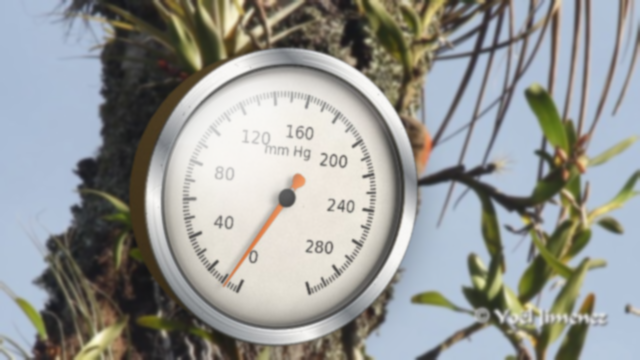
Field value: 10 (mmHg)
